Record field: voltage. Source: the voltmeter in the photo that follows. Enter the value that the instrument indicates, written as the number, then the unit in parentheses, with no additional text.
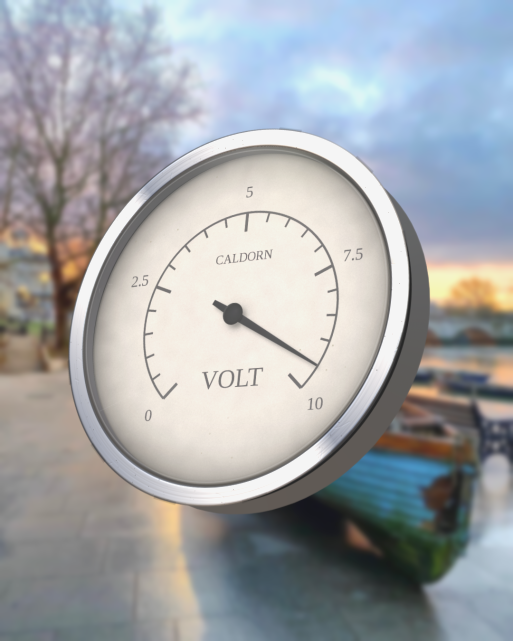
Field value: 9.5 (V)
